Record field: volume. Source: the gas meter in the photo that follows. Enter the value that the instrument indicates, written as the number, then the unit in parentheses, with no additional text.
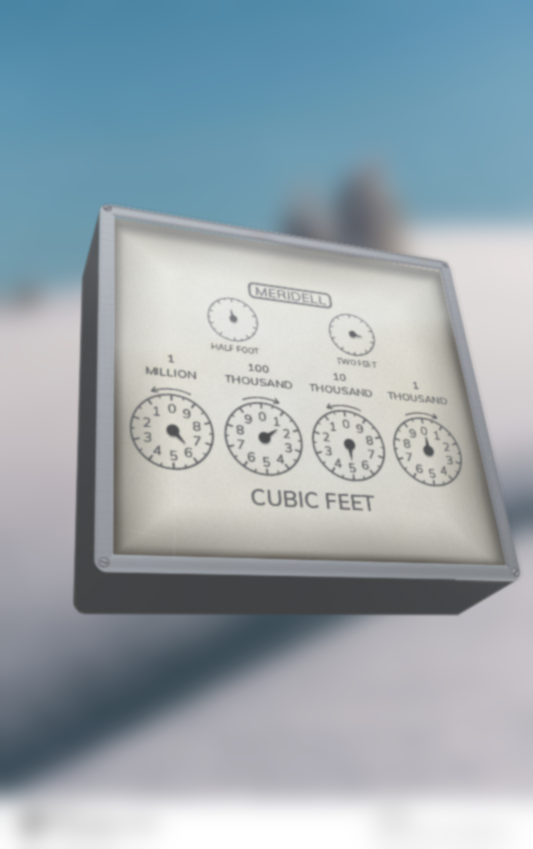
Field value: 615000 (ft³)
